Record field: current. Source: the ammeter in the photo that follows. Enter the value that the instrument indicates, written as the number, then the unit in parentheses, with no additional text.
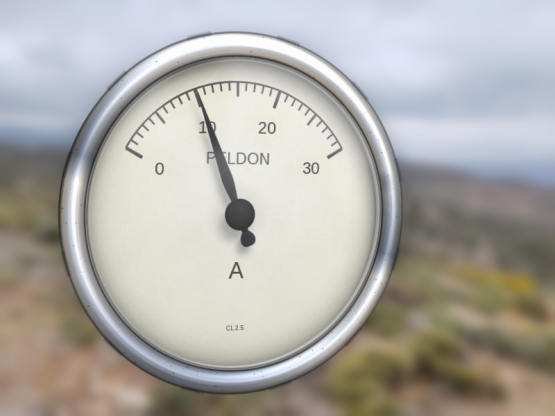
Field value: 10 (A)
